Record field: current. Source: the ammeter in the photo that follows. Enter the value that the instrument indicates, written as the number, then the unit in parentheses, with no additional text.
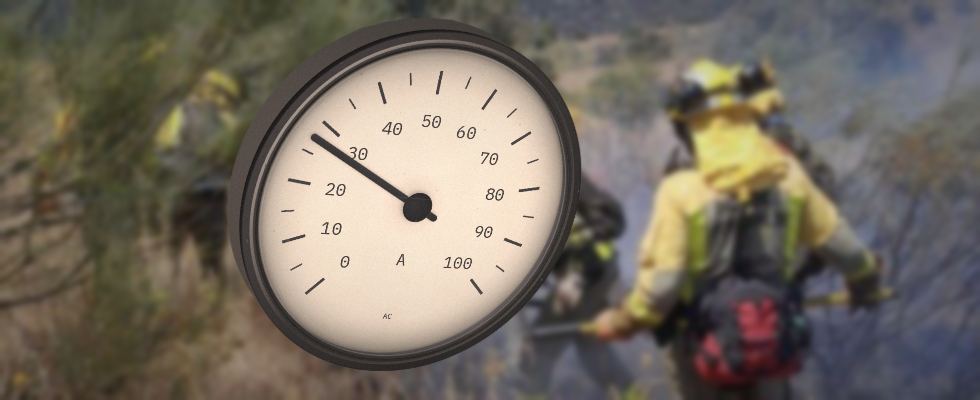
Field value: 27.5 (A)
